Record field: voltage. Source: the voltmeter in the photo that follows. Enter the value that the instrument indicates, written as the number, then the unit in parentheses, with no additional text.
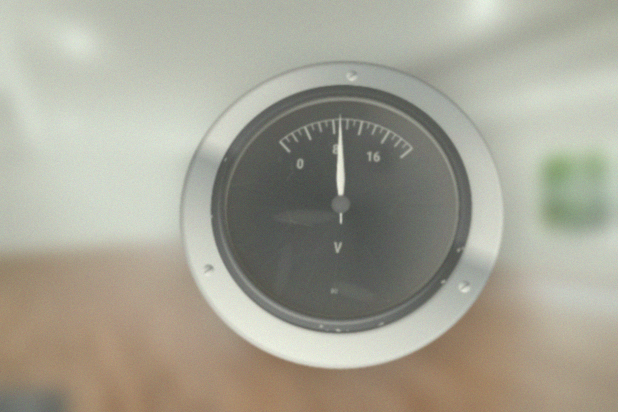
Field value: 9 (V)
